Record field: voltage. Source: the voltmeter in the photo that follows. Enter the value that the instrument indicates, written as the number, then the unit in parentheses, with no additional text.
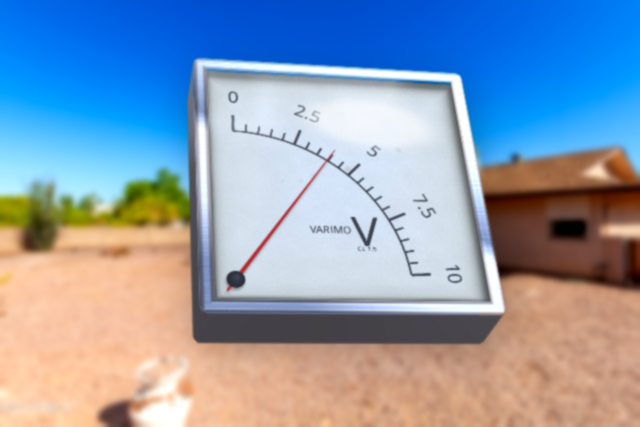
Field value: 4 (V)
